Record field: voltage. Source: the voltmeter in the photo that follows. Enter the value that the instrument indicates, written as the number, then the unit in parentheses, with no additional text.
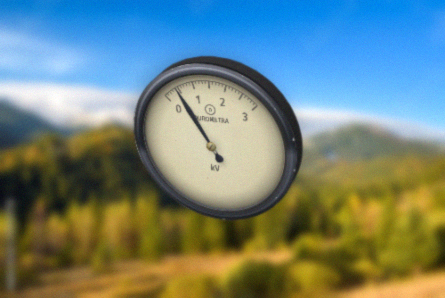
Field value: 0.5 (kV)
